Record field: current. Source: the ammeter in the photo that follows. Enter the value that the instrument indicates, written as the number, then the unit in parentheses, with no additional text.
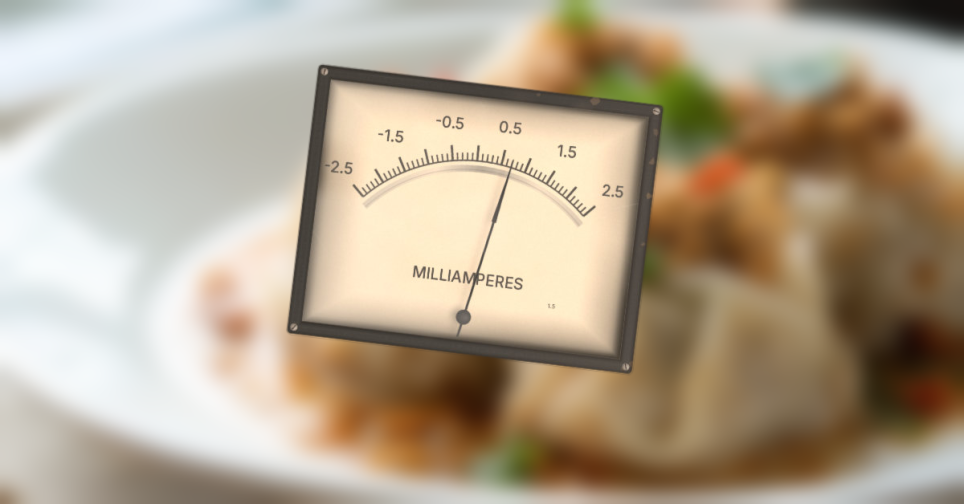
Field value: 0.7 (mA)
